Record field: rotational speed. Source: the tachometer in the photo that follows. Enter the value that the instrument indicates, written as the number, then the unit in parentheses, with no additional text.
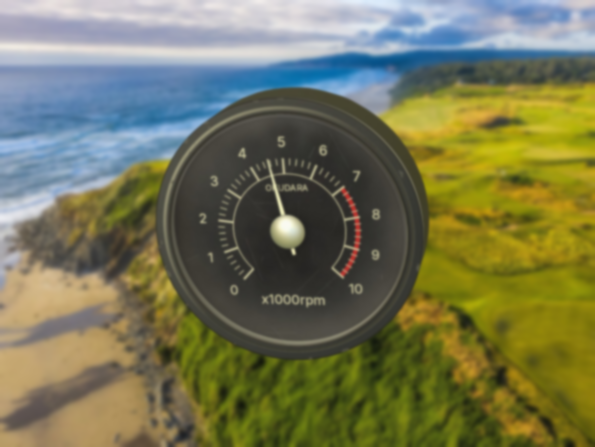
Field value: 4600 (rpm)
